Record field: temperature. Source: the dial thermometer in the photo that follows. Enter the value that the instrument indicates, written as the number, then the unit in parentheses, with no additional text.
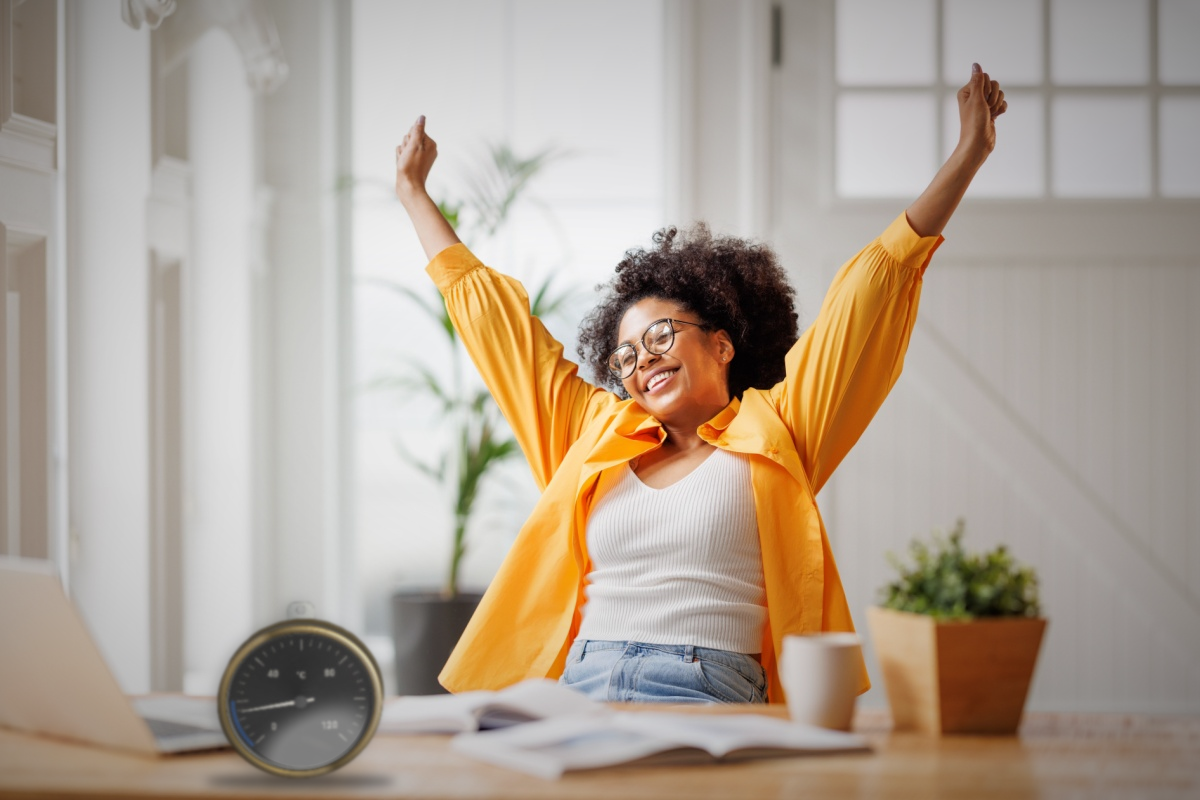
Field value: 16 (°C)
